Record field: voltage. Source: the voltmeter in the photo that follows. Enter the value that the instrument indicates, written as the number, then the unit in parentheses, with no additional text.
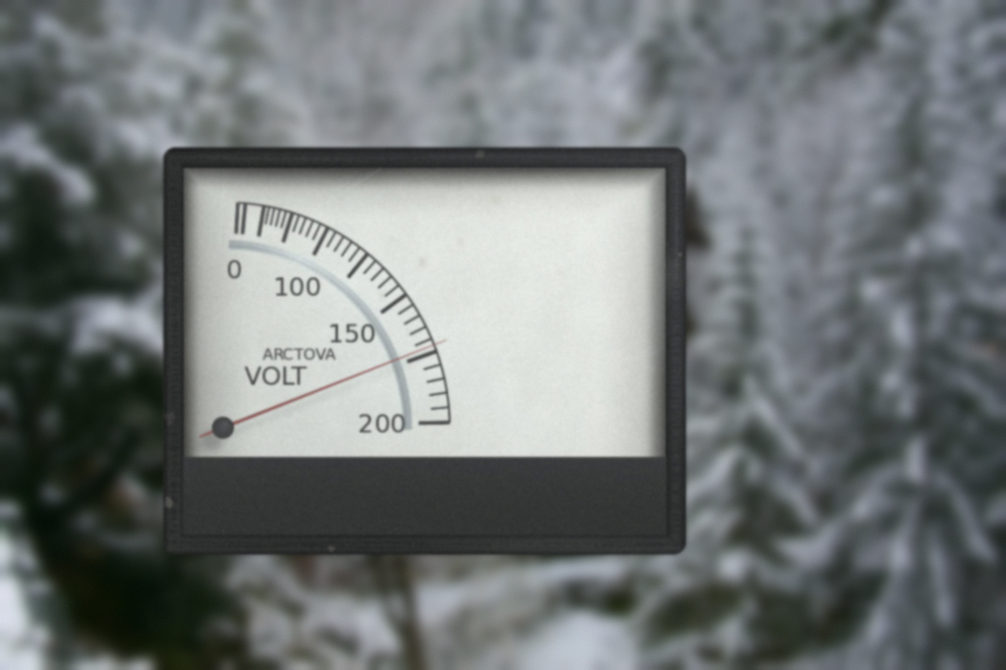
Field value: 172.5 (V)
